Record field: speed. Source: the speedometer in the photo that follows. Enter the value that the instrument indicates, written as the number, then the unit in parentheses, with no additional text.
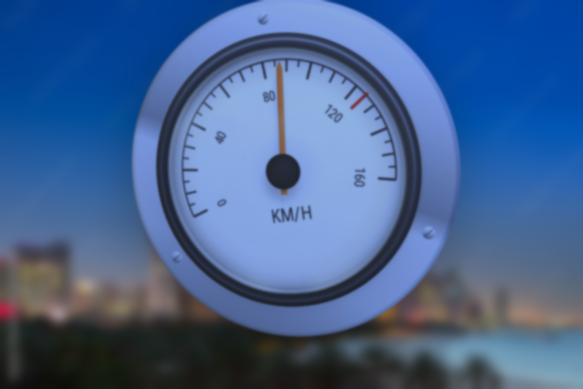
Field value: 87.5 (km/h)
